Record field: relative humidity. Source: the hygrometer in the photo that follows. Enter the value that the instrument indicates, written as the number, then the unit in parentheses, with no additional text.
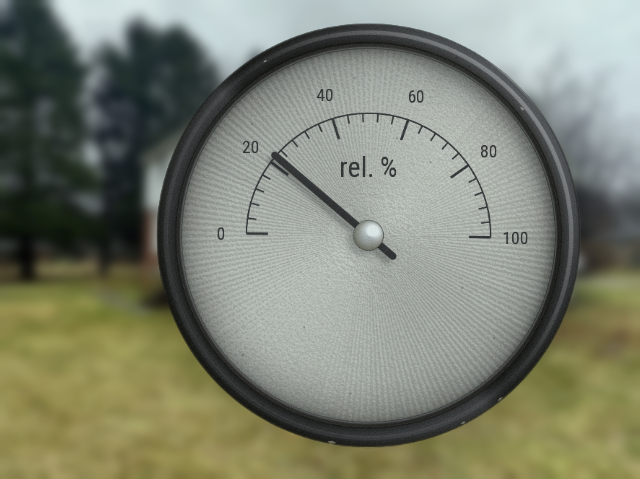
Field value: 22 (%)
